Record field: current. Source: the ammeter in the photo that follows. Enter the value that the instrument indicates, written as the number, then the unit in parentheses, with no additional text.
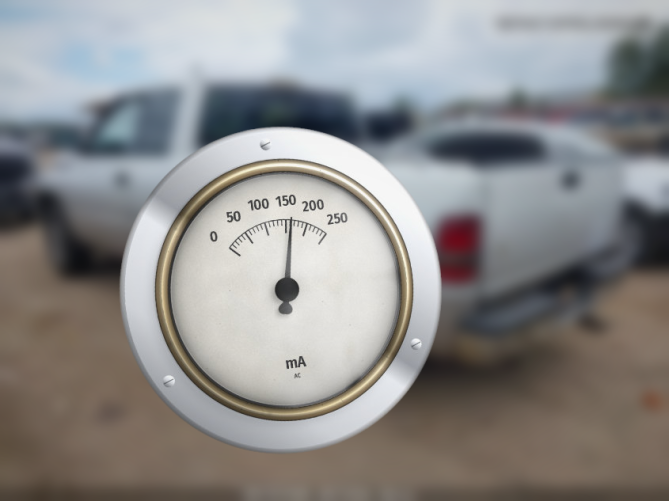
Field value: 160 (mA)
